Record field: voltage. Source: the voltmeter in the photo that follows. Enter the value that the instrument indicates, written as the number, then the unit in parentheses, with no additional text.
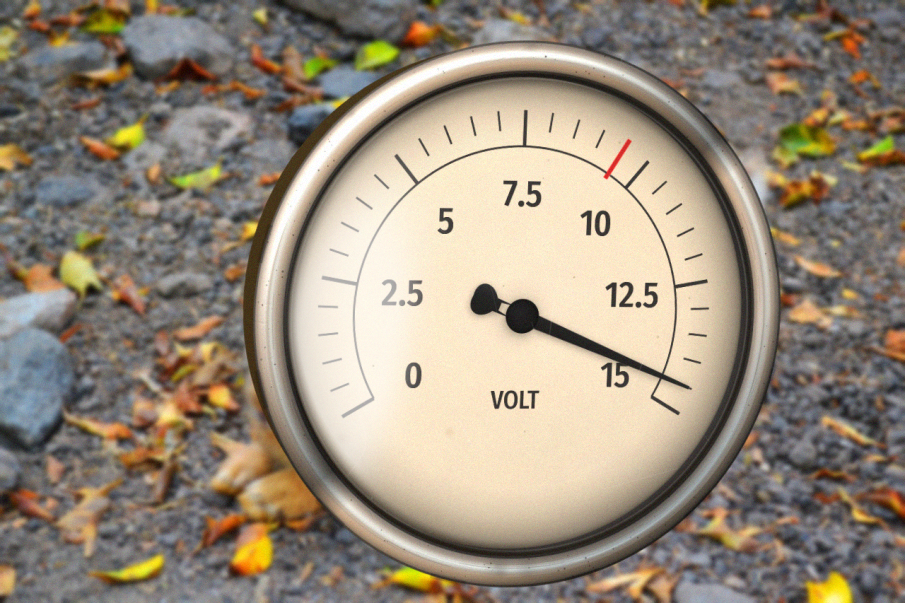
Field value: 14.5 (V)
